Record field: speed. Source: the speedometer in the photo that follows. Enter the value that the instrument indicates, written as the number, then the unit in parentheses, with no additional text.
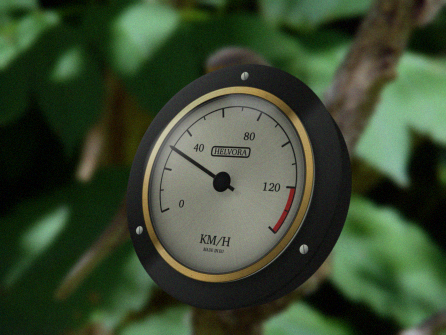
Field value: 30 (km/h)
